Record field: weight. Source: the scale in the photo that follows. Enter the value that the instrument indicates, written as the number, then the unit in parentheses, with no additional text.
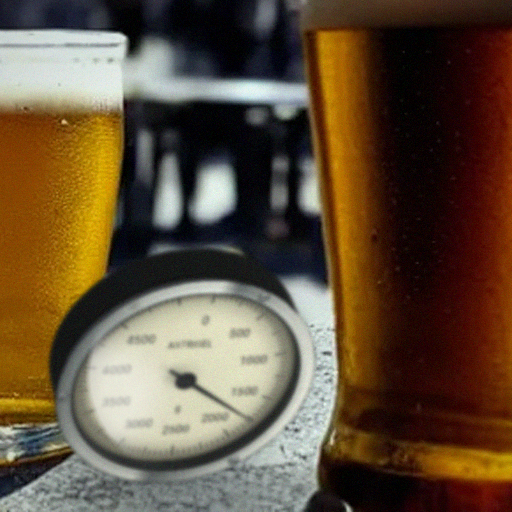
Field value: 1750 (g)
